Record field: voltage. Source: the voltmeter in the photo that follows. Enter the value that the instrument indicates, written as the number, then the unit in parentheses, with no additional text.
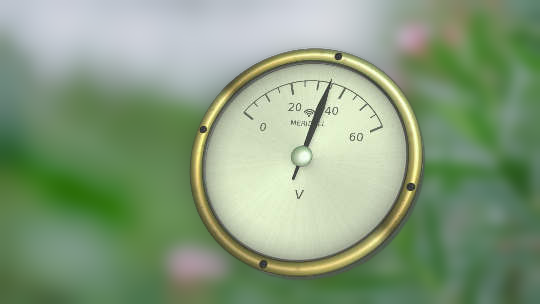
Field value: 35 (V)
